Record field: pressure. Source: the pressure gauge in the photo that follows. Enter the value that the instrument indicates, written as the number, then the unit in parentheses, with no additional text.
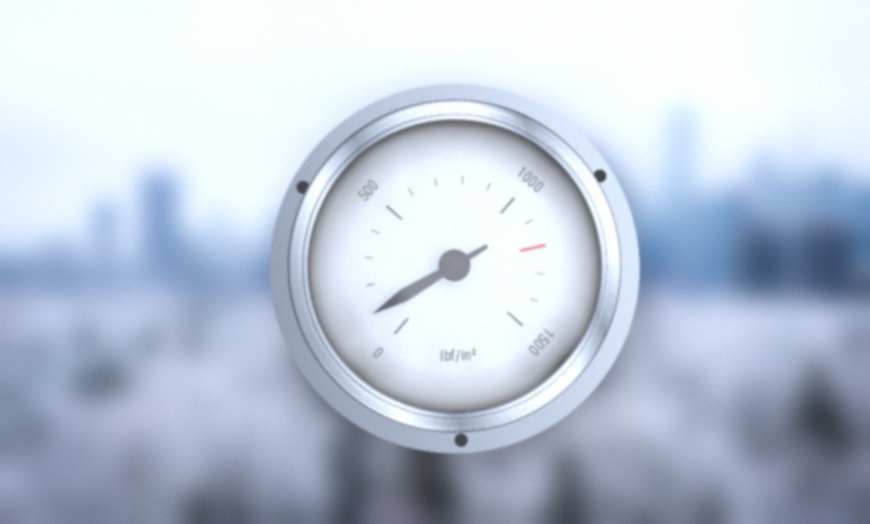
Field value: 100 (psi)
